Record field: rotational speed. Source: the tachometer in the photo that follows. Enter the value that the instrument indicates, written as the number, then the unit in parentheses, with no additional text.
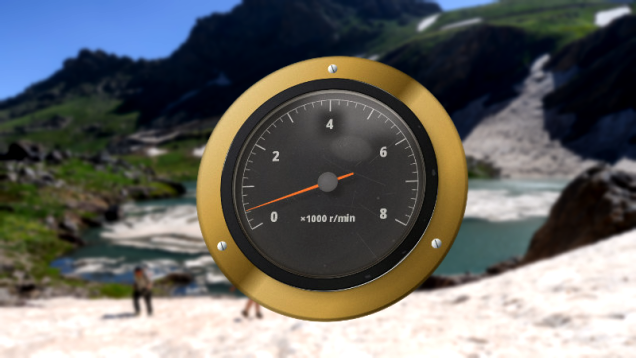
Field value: 400 (rpm)
